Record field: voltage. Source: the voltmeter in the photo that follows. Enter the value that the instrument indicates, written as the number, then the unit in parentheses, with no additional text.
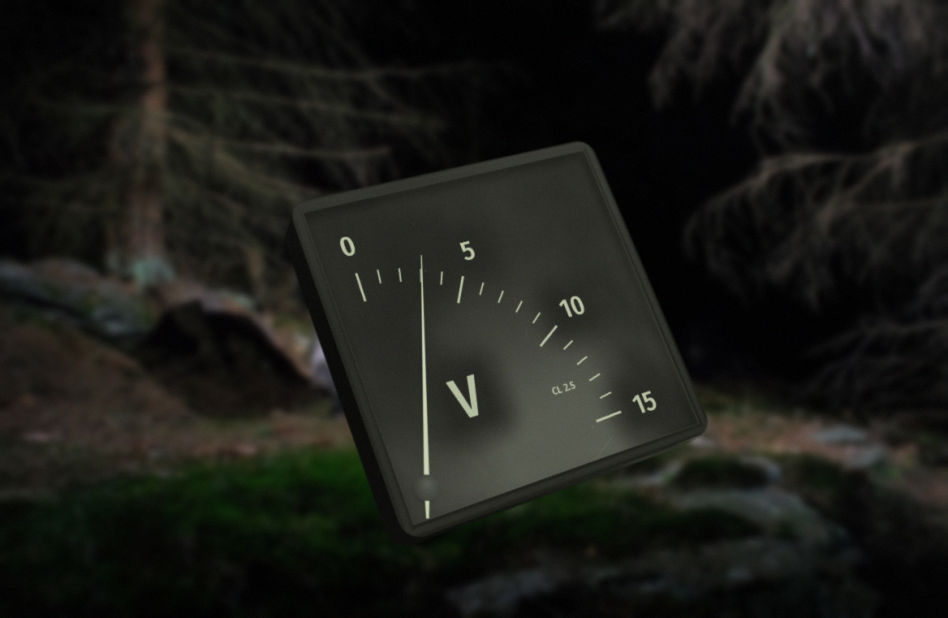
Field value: 3 (V)
